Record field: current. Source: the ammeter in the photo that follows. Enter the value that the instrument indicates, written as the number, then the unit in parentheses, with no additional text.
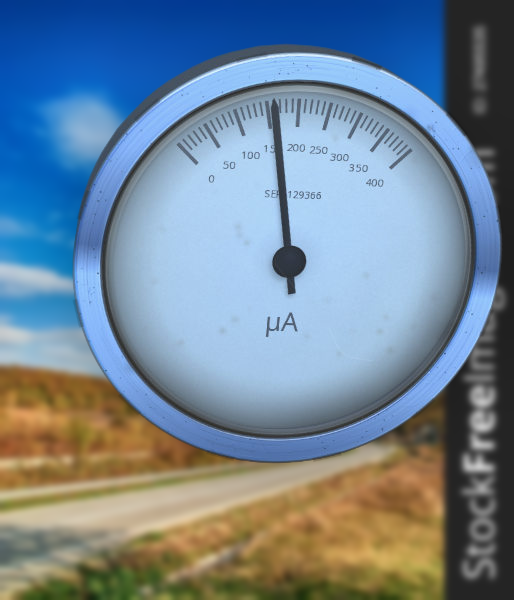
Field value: 160 (µA)
